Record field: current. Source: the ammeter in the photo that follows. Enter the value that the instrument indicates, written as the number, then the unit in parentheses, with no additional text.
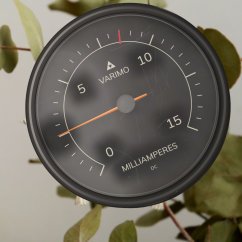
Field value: 2.5 (mA)
